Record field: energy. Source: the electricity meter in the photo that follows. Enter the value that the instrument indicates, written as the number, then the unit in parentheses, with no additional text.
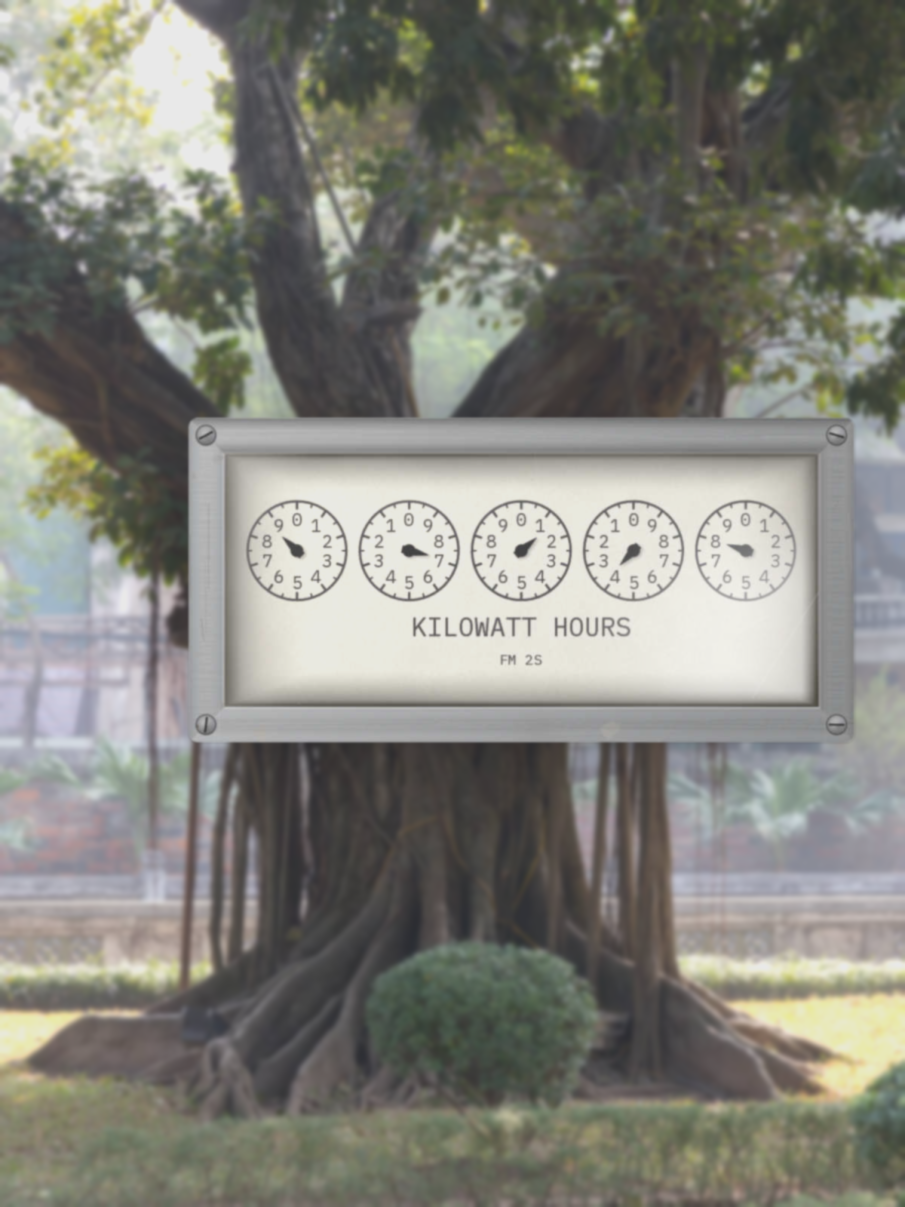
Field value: 87138 (kWh)
